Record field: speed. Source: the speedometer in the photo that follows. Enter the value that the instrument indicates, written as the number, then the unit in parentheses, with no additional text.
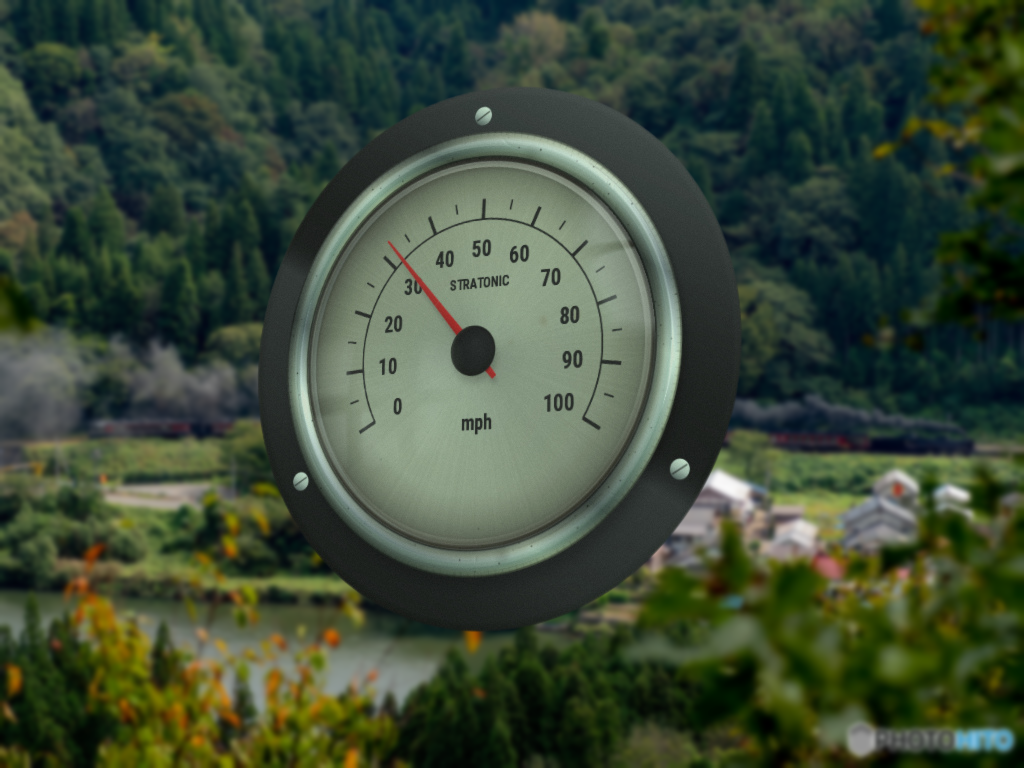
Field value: 32.5 (mph)
